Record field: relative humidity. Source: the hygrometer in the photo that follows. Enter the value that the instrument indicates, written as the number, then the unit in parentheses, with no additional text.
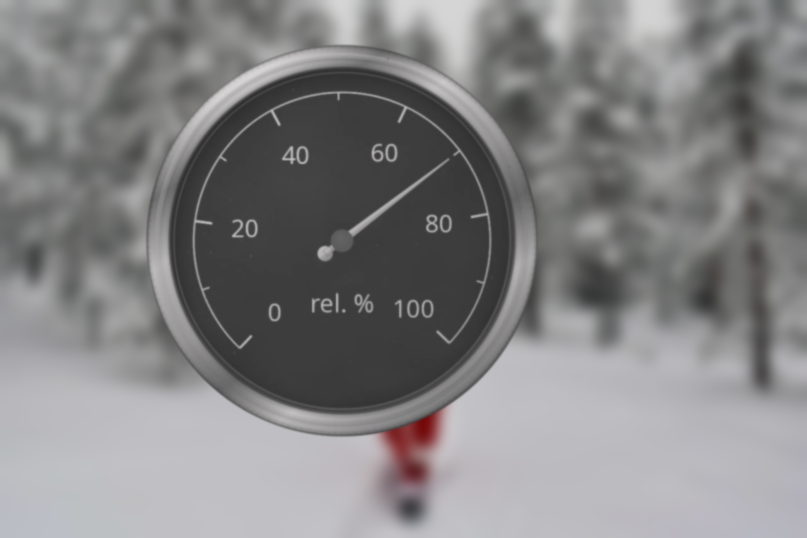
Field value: 70 (%)
